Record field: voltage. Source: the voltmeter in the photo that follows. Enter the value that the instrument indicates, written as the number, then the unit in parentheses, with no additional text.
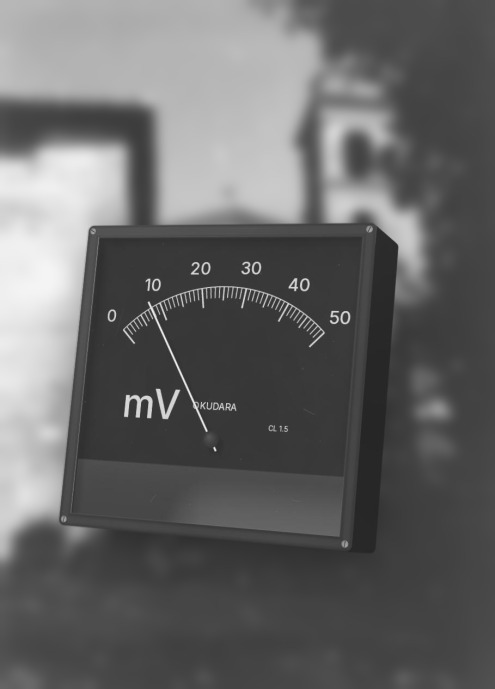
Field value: 8 (mV)
